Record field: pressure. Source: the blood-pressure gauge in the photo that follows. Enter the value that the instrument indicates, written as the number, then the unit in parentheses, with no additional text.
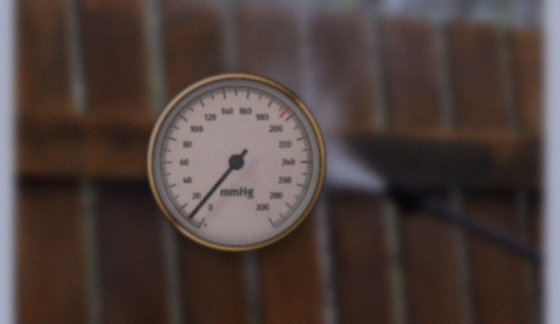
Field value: 10 (mmHg)
